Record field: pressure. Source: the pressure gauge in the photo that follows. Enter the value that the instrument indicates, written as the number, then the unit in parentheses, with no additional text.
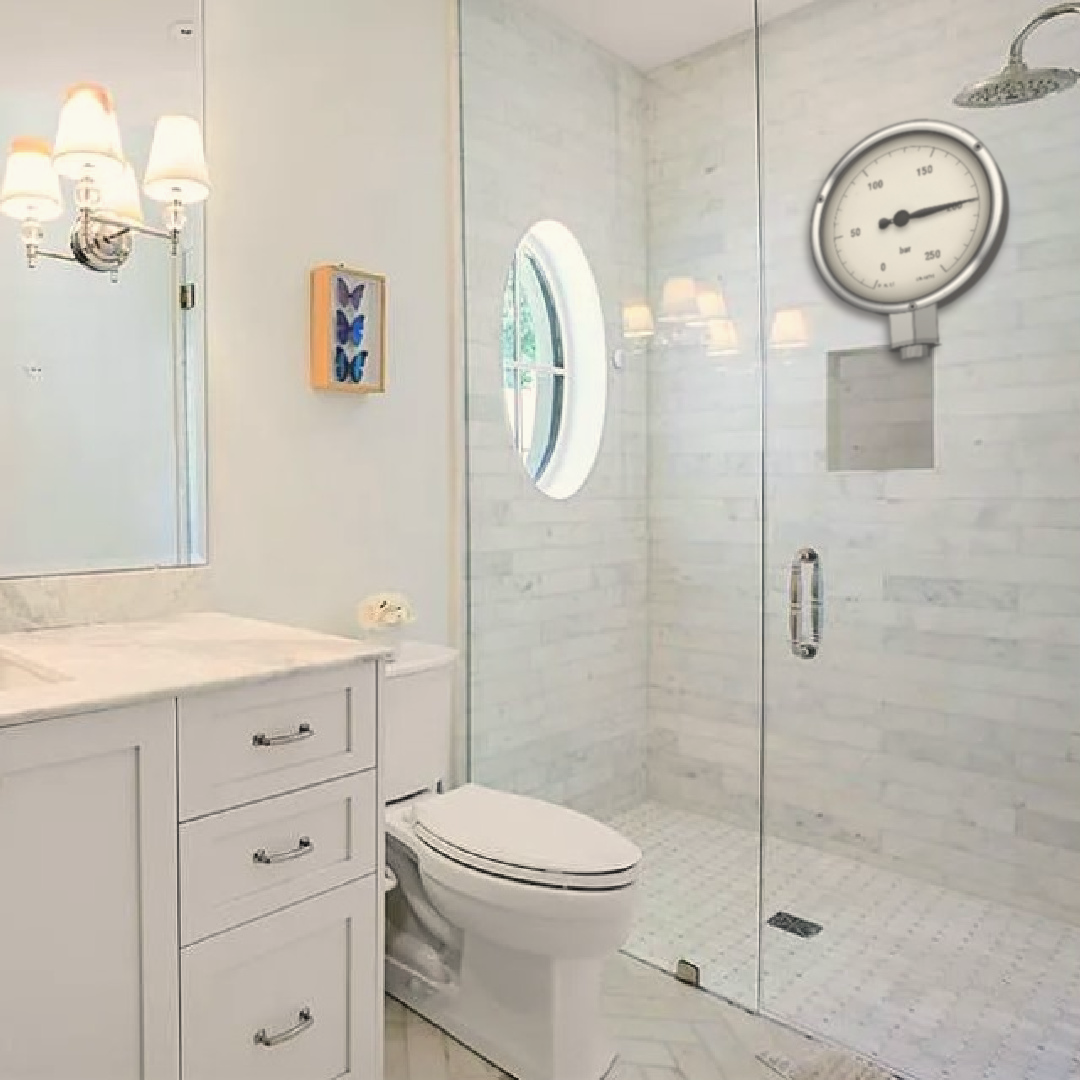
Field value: 200 (bar)
